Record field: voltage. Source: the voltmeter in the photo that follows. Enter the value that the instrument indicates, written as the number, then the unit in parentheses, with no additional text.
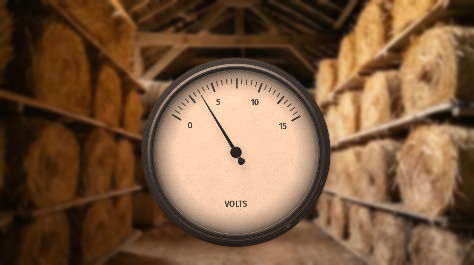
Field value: 3.5 (V)
